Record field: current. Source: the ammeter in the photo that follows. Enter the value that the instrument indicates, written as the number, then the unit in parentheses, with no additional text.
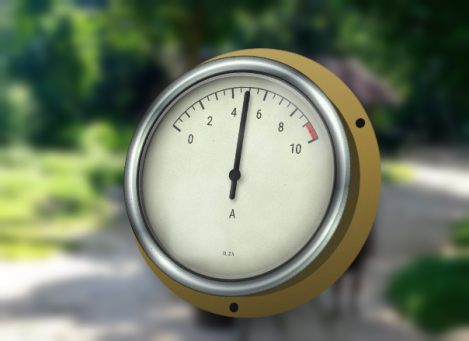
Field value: 5 (A)
